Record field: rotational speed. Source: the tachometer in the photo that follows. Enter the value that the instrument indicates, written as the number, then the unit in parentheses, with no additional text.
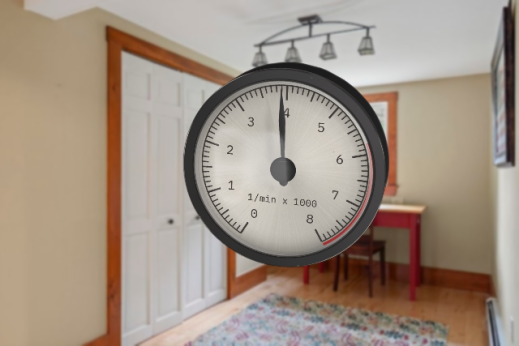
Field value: 3900 (rpm)
